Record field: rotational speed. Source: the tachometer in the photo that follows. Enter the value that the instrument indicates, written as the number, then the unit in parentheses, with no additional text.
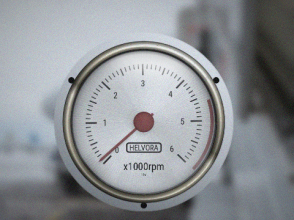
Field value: 100 (rpm)
